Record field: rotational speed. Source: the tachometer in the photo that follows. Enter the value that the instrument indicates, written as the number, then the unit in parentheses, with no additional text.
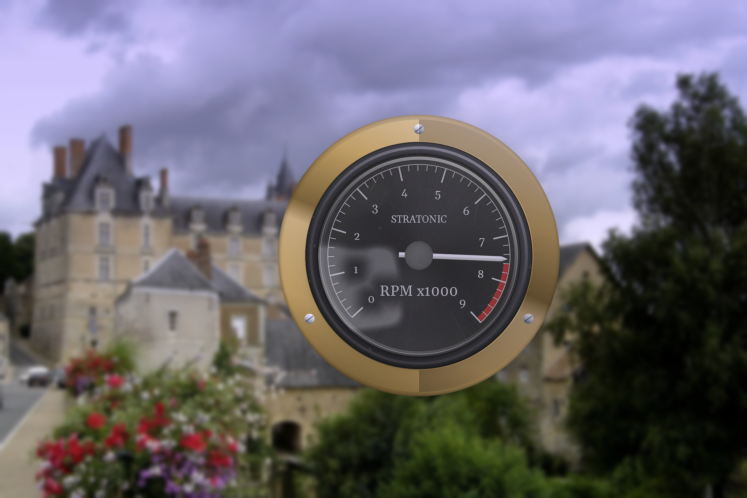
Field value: 7500 (rpm)
